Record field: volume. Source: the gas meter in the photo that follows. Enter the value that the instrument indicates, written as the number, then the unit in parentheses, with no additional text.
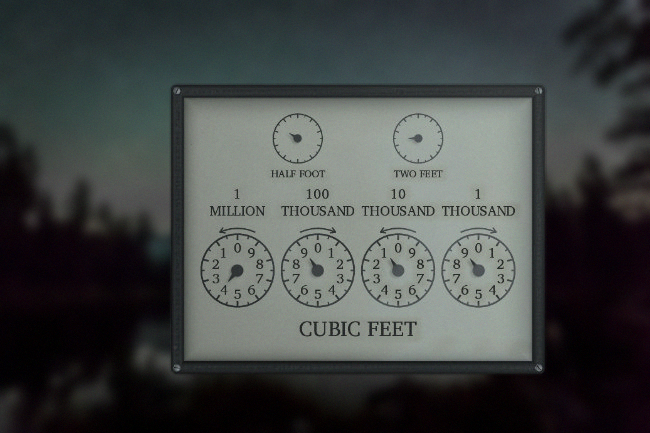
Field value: 390900 (ft³)
